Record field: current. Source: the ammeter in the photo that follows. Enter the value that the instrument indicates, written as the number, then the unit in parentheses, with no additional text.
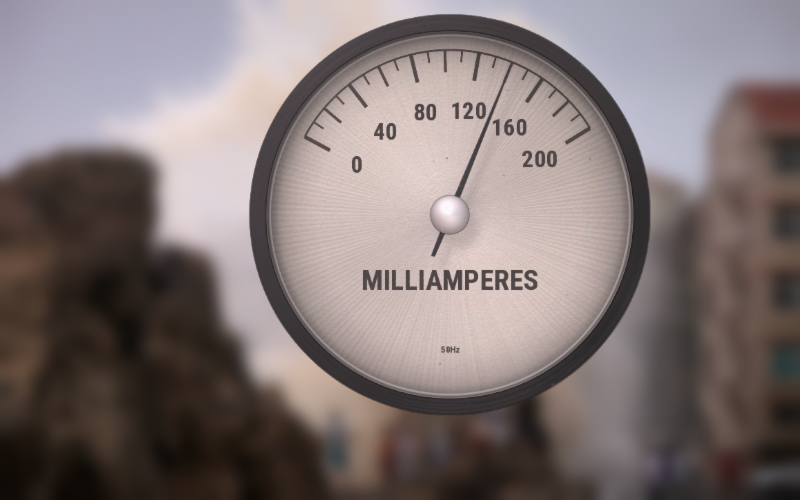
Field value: 140 (mA)
